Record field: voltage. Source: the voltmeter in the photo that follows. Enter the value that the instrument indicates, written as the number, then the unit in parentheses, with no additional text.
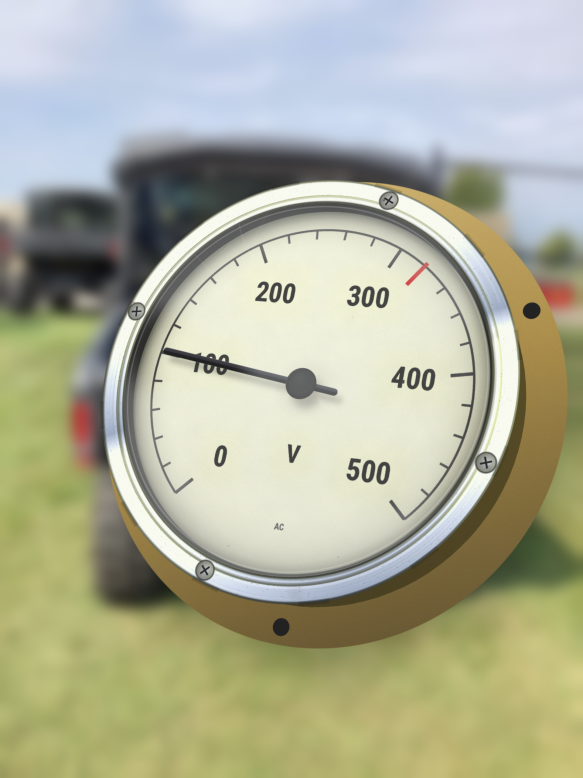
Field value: 100 (V)
